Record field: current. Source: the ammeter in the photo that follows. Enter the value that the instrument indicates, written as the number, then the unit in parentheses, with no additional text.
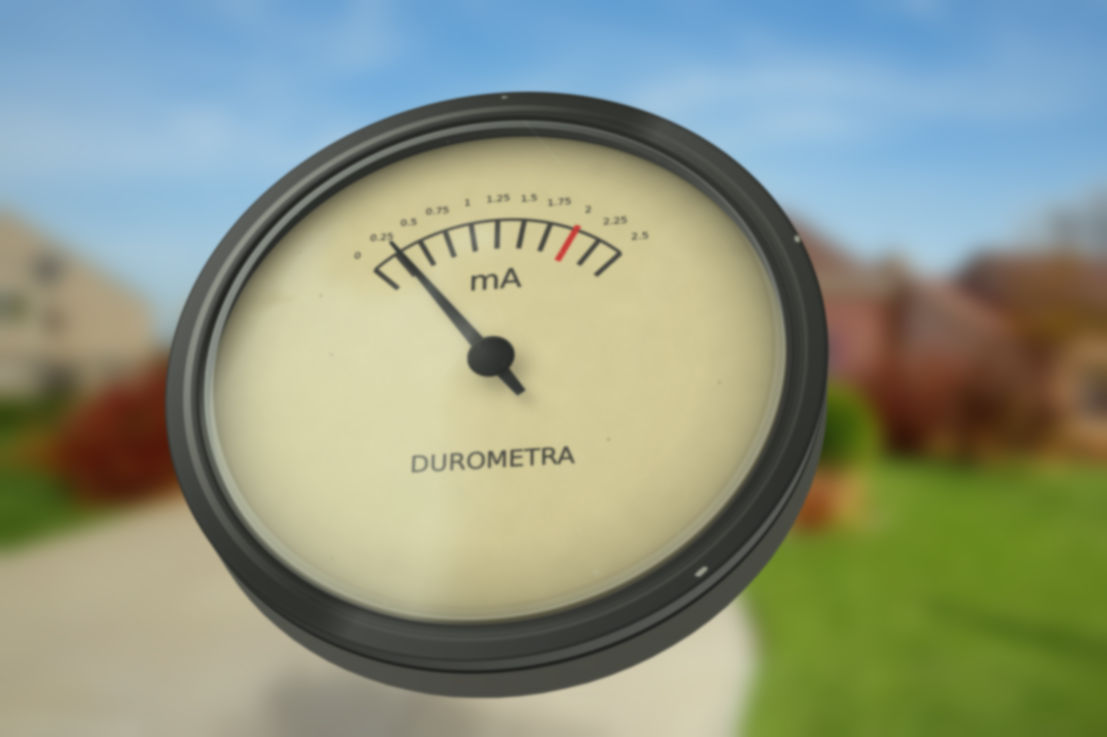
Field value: 0.25 (mA)
